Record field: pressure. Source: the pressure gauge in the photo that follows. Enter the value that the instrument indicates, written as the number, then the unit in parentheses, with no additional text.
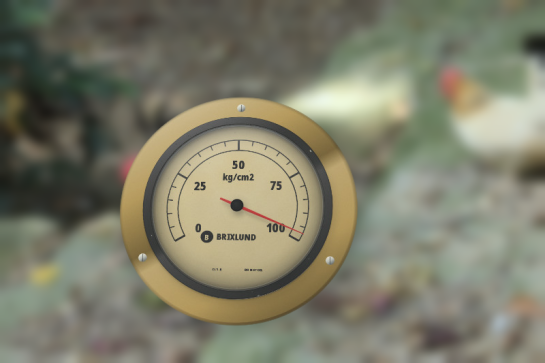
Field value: 97.5 (kg/cm²)
